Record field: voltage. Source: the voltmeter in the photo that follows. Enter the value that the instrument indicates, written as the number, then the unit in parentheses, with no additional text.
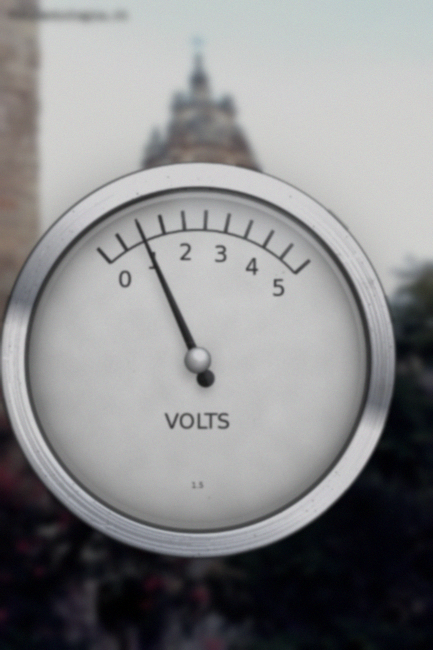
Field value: 1 (V)
